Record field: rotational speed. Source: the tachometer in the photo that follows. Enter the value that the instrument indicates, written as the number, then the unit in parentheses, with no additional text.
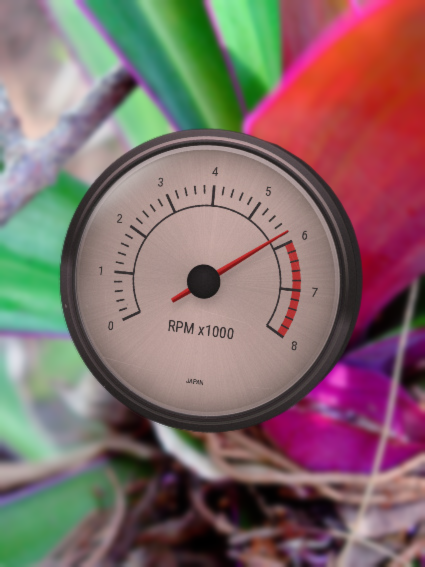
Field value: 5800 (rpm)
